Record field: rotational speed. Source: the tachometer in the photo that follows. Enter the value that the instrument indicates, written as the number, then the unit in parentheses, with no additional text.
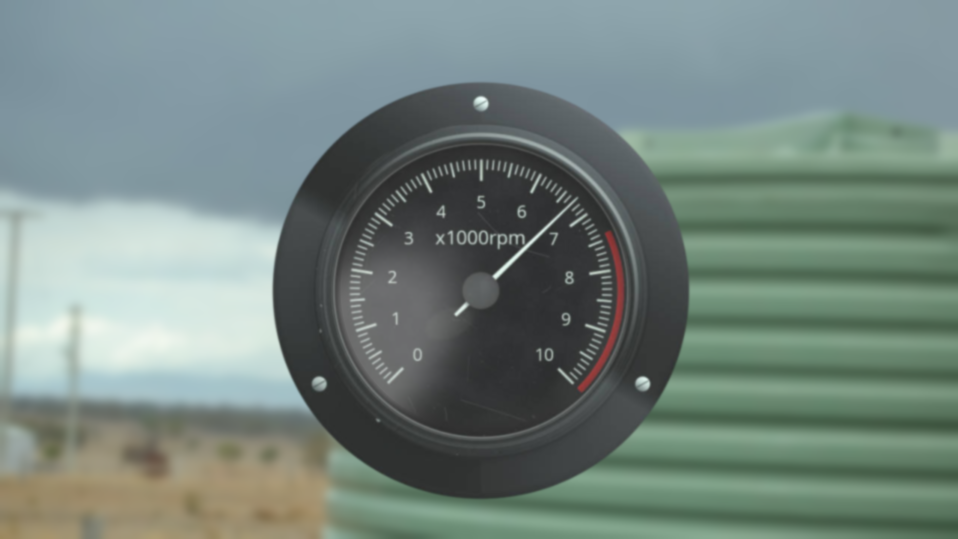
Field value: 6700 (rpm)
